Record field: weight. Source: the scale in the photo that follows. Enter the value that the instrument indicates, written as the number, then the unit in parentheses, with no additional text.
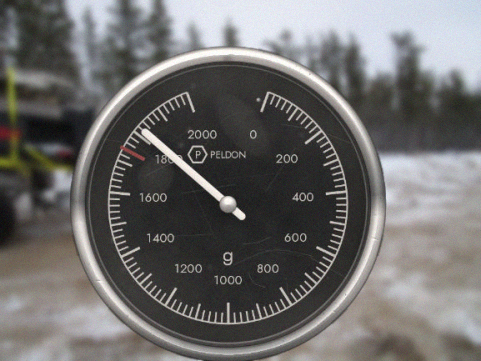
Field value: 1820 (g)
